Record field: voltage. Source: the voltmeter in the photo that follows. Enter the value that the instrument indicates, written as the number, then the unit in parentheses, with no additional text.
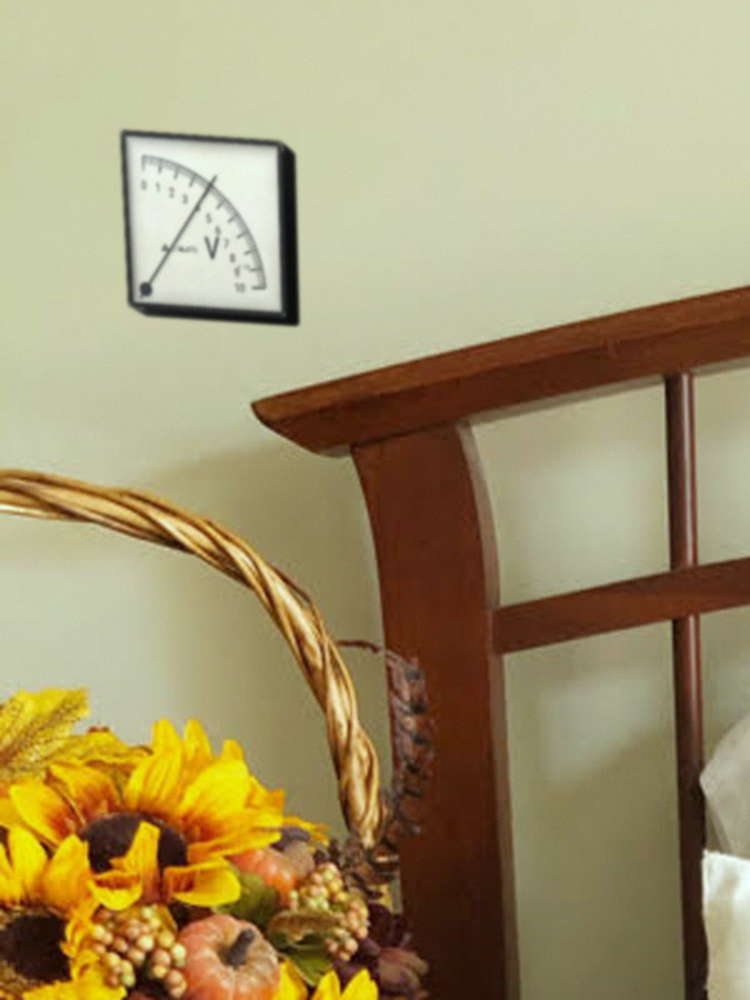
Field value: 4 (V)
